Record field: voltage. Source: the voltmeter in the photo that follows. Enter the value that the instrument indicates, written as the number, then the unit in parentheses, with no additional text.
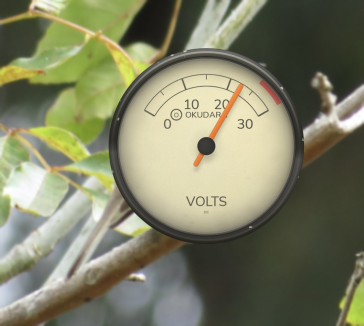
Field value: 22.5 (V)
